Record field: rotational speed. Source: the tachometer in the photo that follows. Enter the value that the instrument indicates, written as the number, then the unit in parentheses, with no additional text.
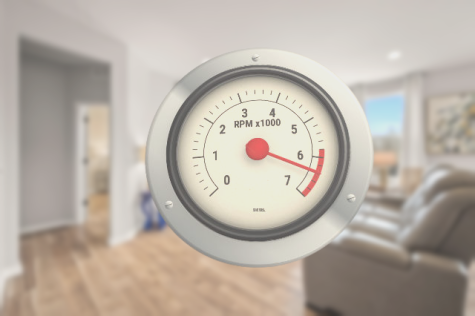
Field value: 6400 (rpm)
